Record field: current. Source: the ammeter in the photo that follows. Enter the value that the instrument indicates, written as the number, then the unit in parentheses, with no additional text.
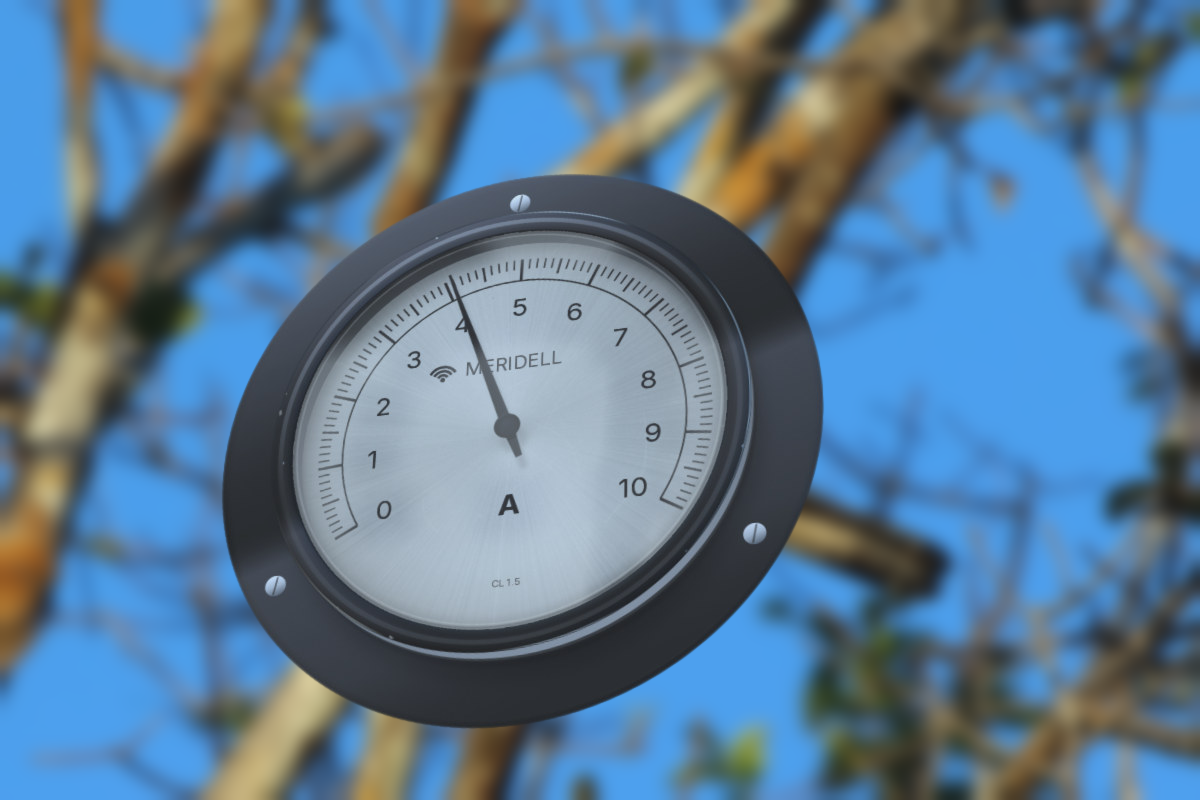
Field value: 4.1 (A)
